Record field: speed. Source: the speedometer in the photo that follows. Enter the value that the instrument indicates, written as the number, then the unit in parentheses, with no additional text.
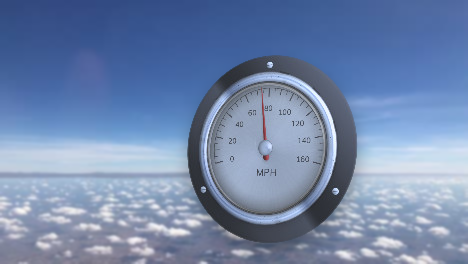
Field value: 75 (mph)
